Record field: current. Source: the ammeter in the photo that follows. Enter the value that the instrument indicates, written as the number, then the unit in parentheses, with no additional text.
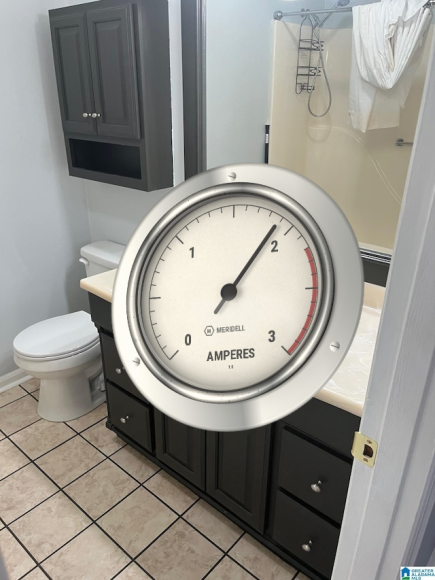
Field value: 1.9 (A)
